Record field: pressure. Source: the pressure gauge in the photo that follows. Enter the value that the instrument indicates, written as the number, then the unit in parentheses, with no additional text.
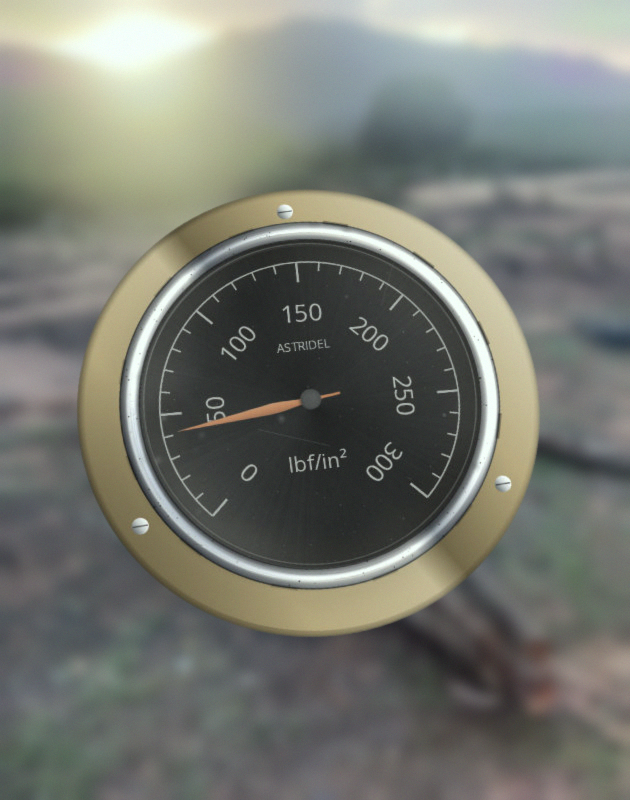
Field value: 40 (psi)
